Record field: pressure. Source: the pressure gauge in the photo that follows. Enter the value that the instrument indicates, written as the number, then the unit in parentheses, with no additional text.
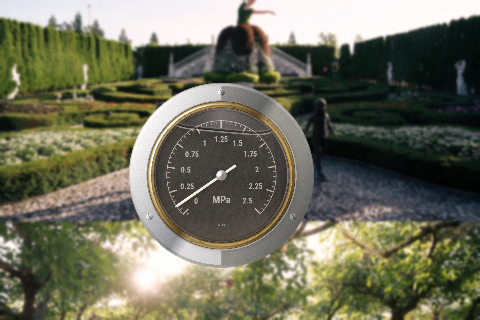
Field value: 0.1 (MPa)
